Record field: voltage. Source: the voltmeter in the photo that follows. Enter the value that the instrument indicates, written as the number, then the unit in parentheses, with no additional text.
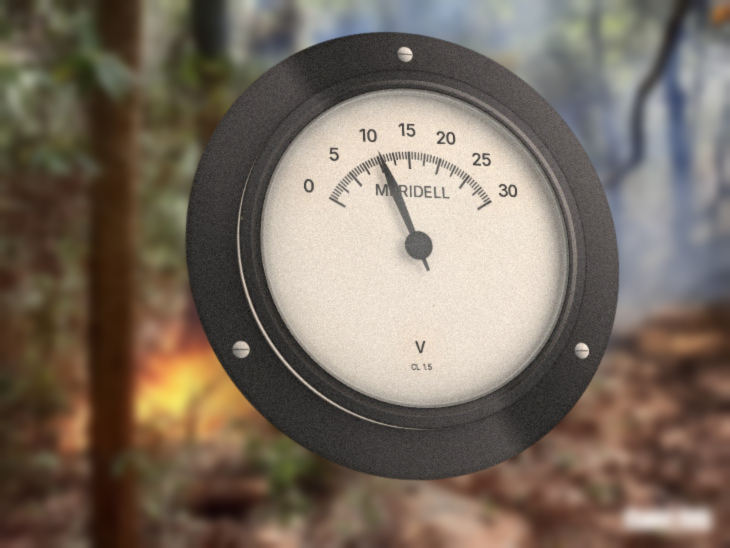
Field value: 10 (V)
